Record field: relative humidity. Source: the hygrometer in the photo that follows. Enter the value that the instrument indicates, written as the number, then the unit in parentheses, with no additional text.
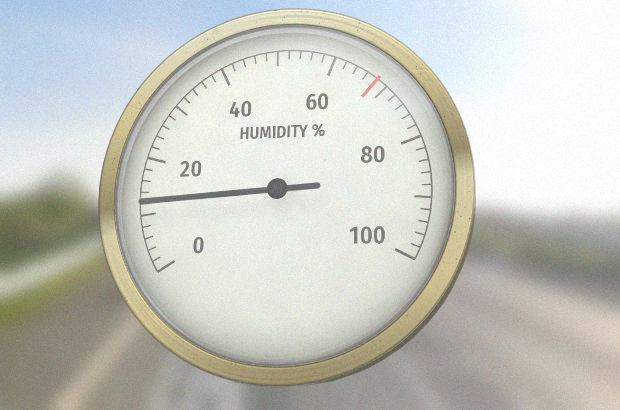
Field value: 12 (%)
